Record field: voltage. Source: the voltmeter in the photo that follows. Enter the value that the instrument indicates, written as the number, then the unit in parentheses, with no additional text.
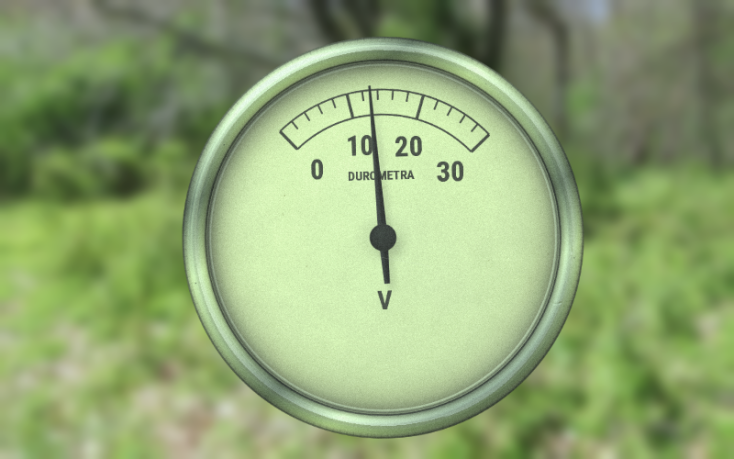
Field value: 13 (V)
